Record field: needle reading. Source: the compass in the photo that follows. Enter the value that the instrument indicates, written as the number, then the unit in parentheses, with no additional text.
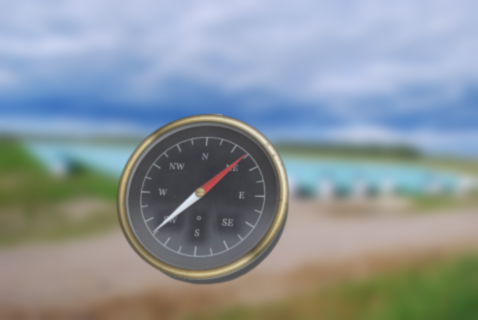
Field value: 45 (°)
